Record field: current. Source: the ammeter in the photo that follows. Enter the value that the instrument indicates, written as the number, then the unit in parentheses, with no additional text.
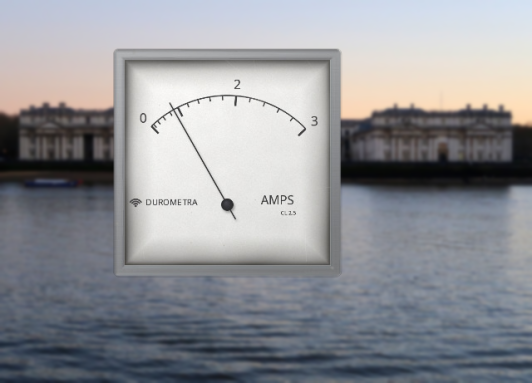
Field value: 0.9 (A)
